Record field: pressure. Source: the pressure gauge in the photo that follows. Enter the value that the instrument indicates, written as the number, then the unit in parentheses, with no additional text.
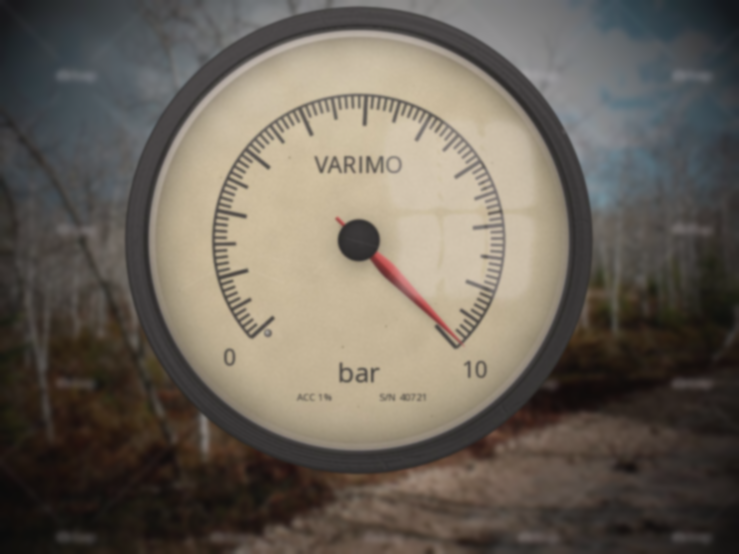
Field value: 9.9 (bar)
